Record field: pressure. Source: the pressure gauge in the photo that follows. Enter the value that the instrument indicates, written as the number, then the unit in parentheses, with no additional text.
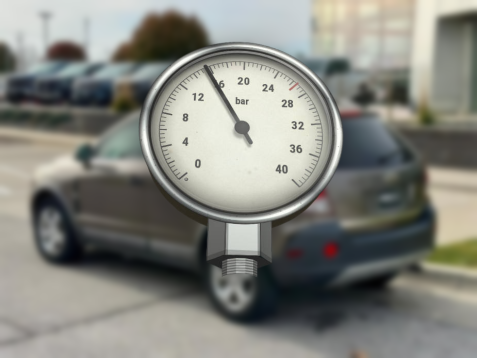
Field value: 15.5 (bar)
